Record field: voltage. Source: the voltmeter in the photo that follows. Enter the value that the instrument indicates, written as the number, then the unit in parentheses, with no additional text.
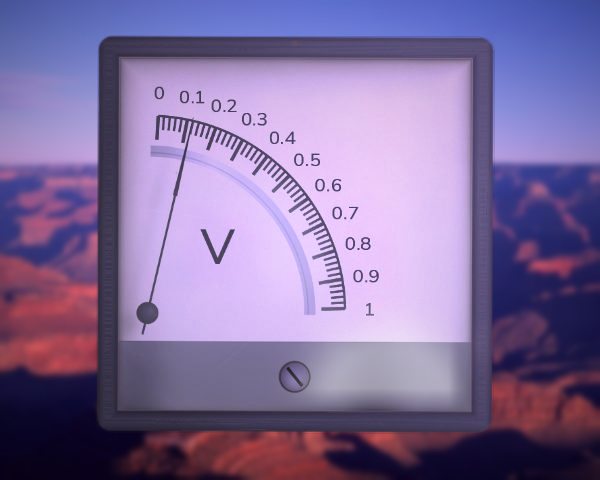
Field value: 0.12 (V)
